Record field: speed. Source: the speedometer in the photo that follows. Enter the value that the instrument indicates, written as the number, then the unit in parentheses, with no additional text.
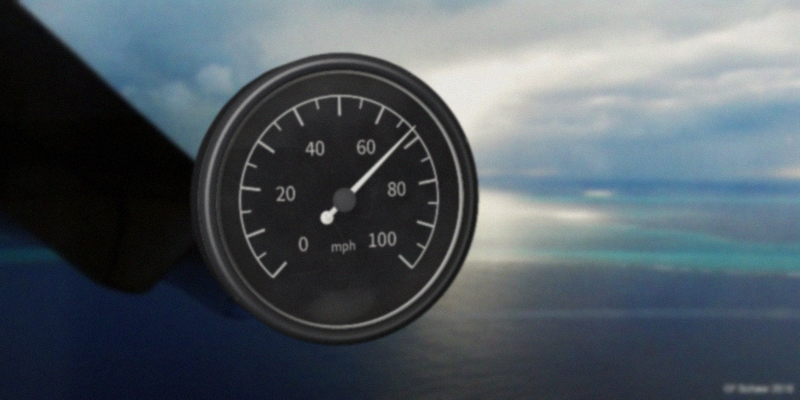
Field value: 67.5 (mph)
